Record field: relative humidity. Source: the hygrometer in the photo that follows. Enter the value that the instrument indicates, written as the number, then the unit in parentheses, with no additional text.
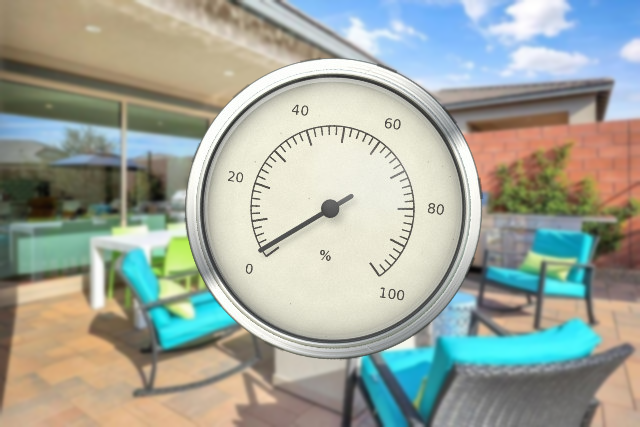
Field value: 2 (%)
